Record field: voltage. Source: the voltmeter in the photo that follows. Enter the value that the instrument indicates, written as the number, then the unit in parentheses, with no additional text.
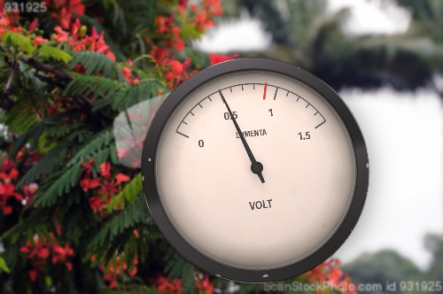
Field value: 0.5 (V)
